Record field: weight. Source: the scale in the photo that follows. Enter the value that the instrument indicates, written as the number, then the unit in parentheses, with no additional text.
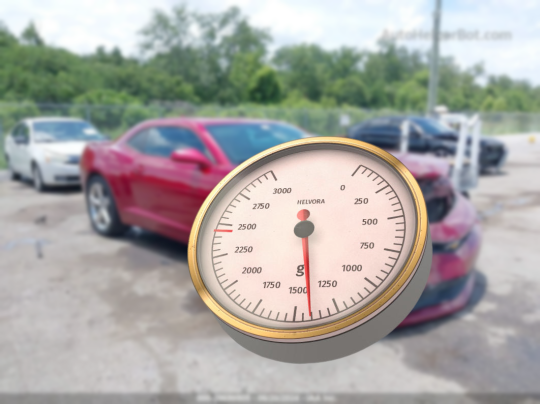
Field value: 1400 (g)
